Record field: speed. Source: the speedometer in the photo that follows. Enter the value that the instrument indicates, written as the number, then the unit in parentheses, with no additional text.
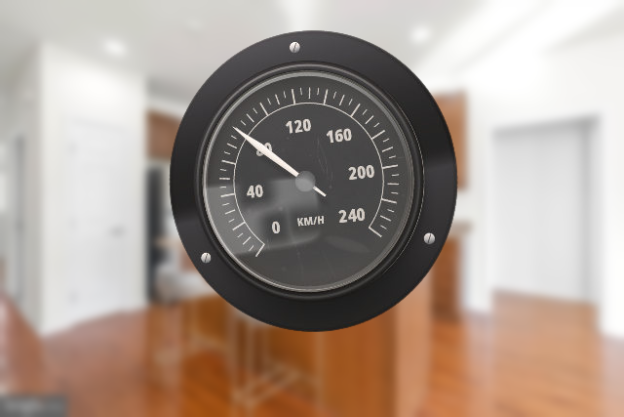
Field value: 80 (km/h)
